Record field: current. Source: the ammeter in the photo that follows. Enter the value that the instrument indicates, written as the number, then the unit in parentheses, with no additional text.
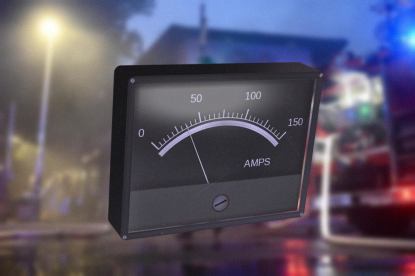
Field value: 35 (A)
